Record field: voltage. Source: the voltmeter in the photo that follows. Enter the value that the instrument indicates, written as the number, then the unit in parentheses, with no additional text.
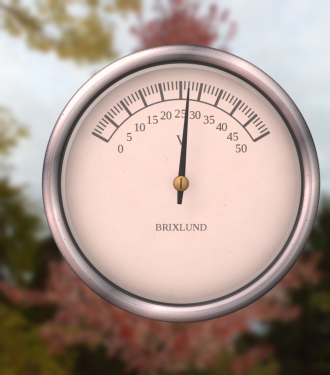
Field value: 27 (V)
